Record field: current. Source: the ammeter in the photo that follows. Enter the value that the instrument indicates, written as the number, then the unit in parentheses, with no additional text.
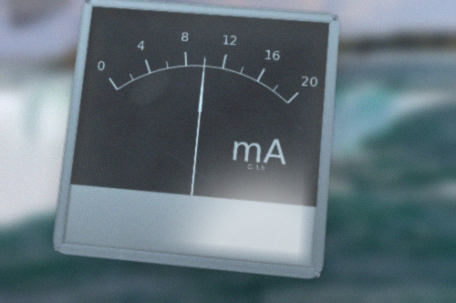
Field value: 10 (mA)
